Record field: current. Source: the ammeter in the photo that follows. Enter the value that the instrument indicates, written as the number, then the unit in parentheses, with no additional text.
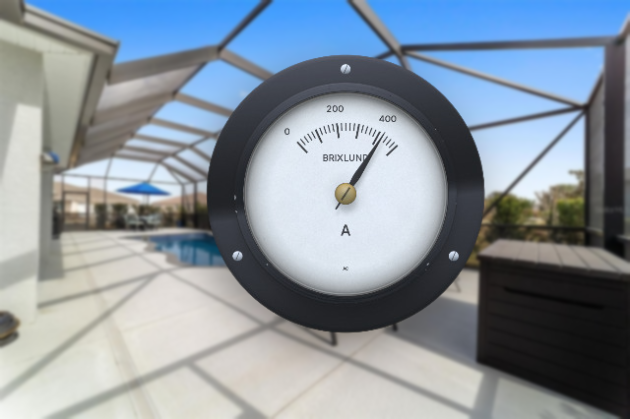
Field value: 420 (A)
